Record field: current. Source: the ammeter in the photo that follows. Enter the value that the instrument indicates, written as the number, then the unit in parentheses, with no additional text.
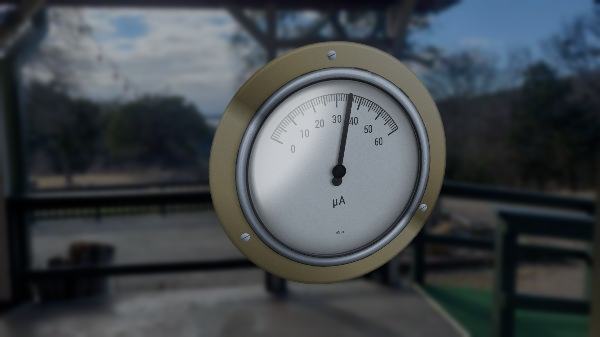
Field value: 35 (µA)
